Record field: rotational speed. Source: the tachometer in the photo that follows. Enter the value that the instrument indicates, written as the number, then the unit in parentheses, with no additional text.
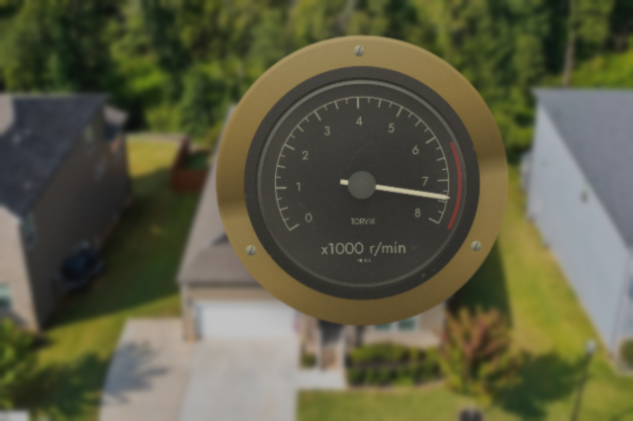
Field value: 7375 (rpm)
